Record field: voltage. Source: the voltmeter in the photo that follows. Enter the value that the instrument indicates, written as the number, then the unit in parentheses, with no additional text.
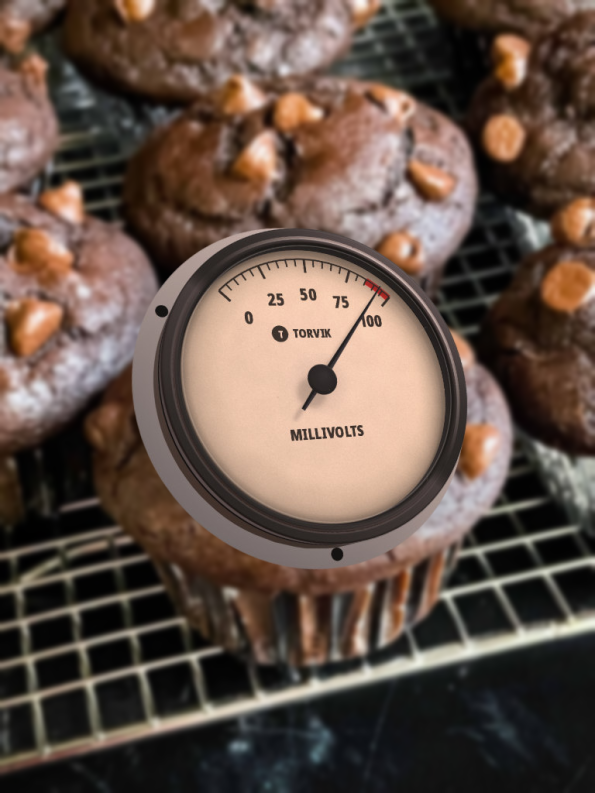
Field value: 92.5 (mV)
